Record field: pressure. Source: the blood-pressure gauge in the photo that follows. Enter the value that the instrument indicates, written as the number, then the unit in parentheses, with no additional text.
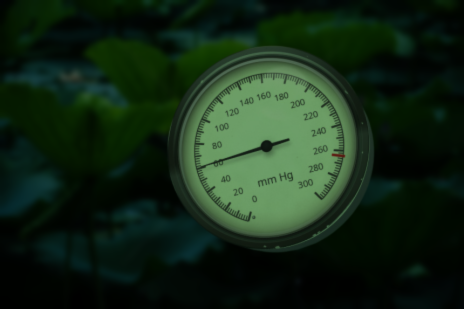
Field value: 60 (mmHg)
